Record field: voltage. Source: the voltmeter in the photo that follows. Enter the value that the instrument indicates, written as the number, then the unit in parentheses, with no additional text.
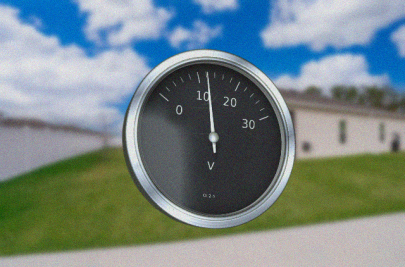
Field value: 12 (V)
